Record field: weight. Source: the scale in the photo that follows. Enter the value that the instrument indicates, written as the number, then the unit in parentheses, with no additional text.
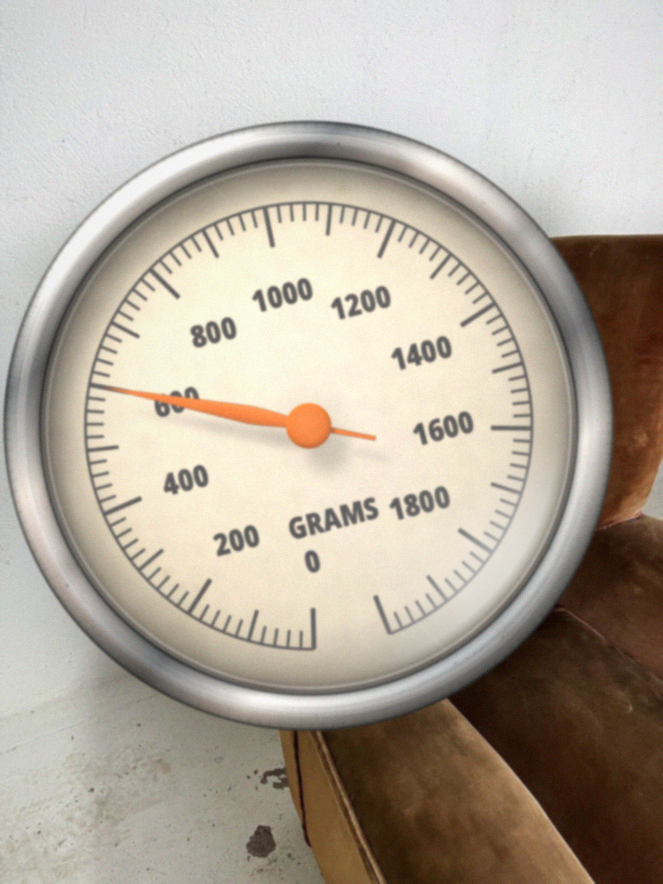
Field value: 600 (g)
